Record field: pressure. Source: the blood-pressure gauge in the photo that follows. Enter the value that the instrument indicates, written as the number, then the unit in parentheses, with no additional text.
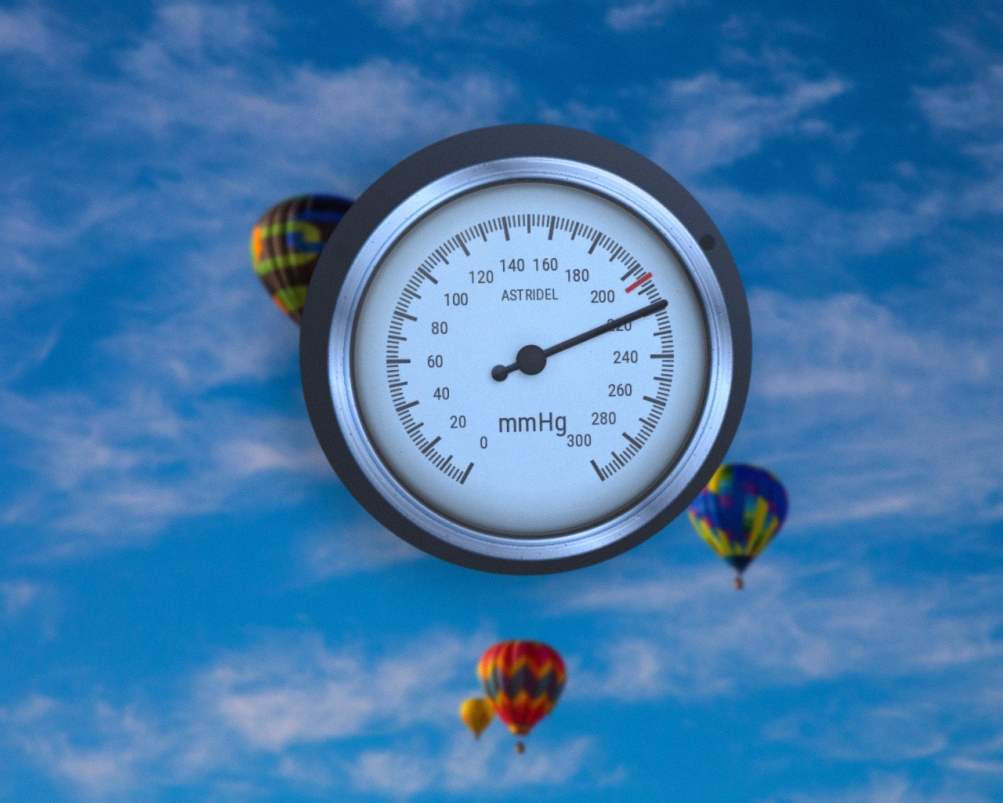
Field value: 218 (mmHg)
